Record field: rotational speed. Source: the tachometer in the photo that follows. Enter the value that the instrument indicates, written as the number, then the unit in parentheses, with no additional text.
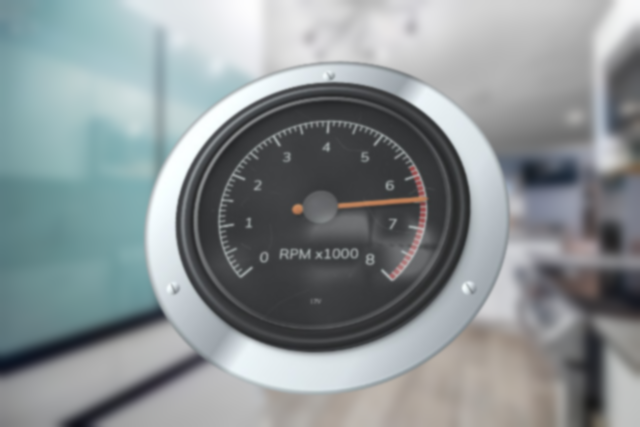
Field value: 6500 (rpm)
